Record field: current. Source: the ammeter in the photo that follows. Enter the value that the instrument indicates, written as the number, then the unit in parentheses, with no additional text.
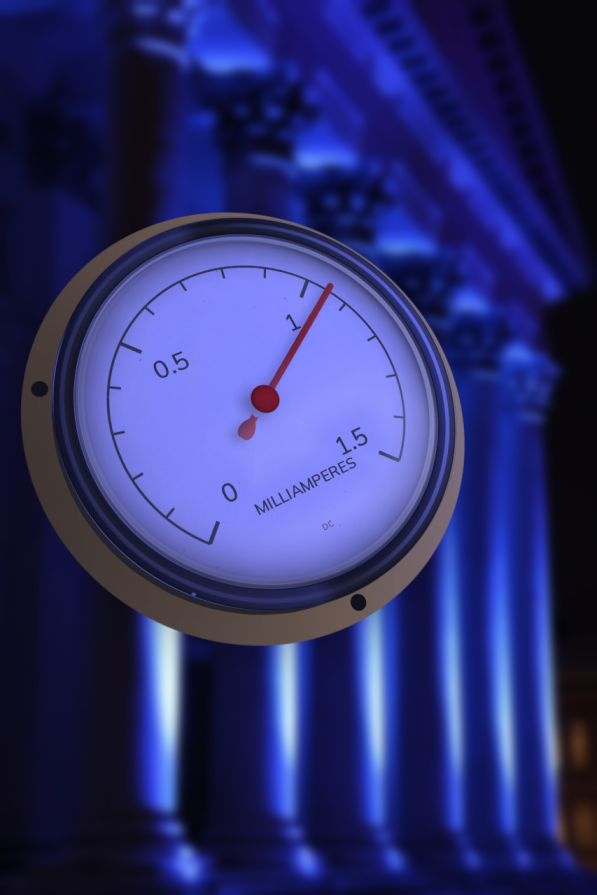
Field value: 1.05 (mA)
